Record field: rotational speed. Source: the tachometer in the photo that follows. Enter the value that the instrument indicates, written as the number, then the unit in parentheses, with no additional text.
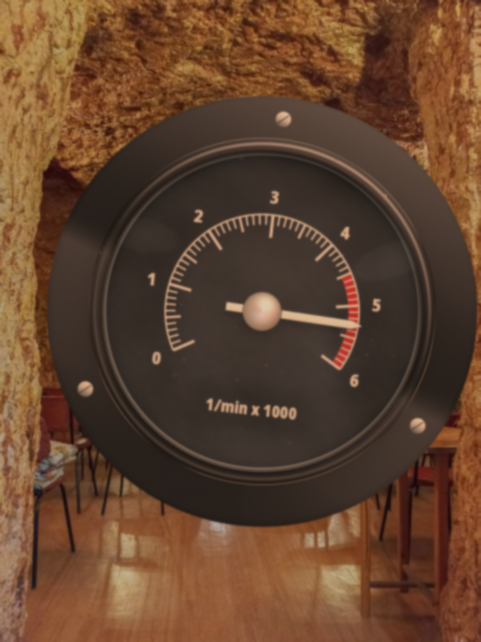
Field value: 5300 (rpm)
